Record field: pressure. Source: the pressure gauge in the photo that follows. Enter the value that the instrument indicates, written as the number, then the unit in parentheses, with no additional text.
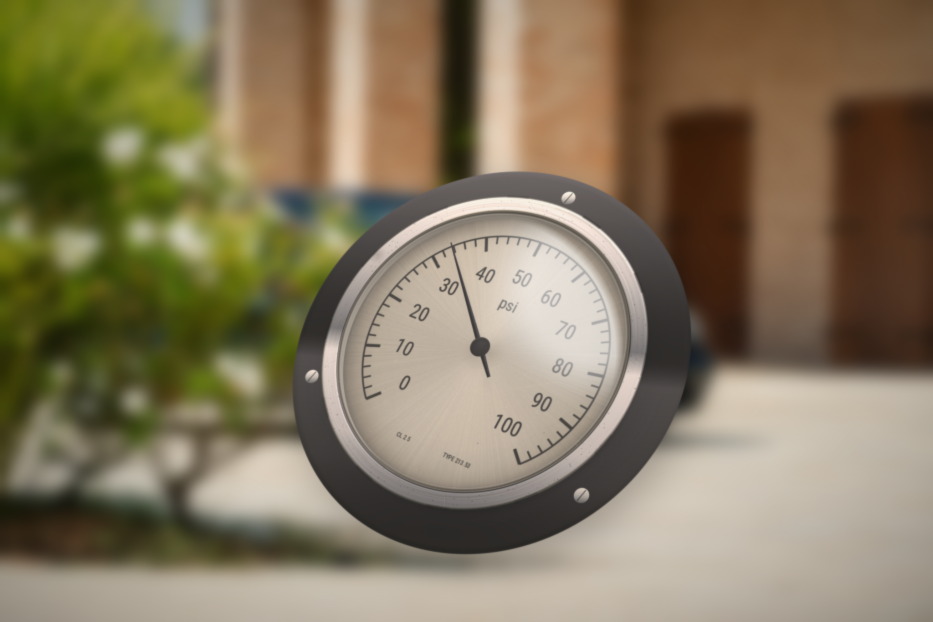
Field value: 34 (psi)
